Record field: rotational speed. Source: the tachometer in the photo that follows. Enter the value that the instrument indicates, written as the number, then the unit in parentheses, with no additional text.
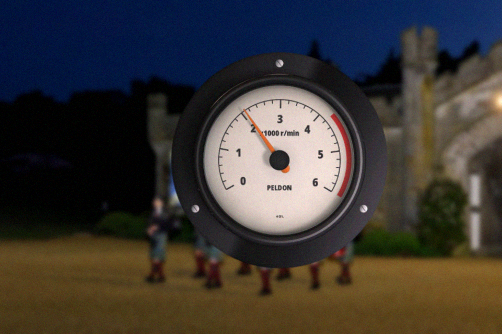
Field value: 2100 (rpm)
